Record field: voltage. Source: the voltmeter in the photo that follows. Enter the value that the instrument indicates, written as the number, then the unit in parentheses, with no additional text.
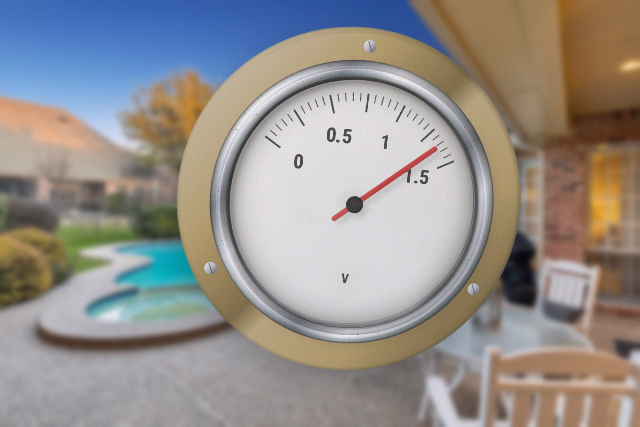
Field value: 1.35 (V)
